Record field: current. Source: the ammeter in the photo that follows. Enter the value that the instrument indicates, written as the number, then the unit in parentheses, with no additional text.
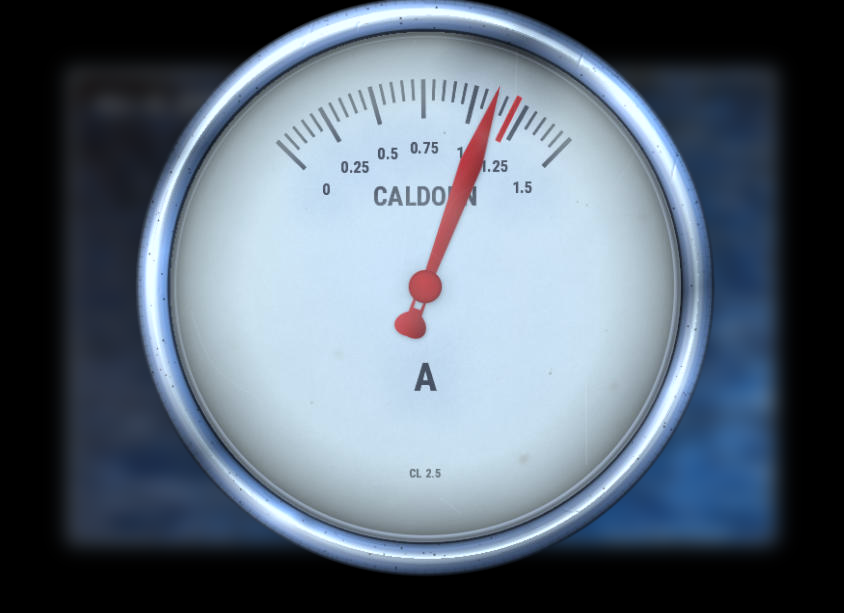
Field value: 1.1 (A)
